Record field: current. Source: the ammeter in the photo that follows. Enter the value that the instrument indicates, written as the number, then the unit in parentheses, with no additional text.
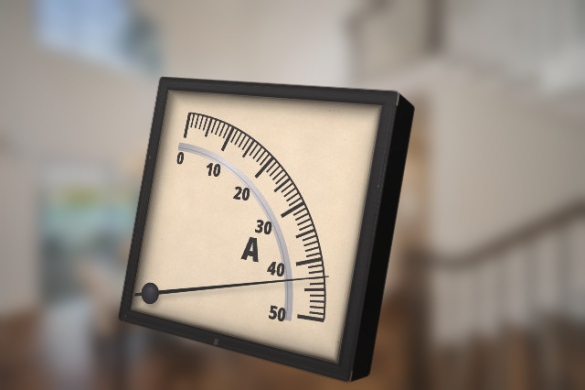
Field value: 43 (A)
